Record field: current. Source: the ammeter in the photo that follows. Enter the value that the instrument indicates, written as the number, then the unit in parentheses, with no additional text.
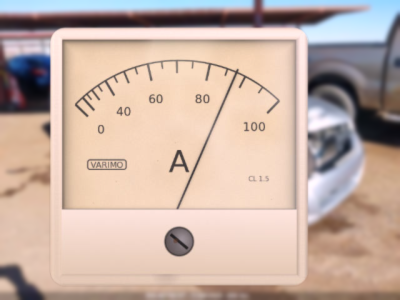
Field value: 87.5 (A)
